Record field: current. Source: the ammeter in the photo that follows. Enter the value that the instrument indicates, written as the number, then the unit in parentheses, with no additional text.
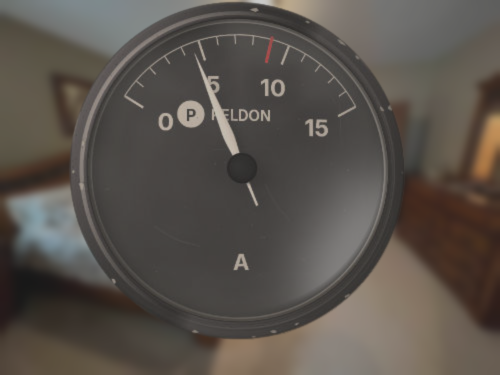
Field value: 4.5 (A)
